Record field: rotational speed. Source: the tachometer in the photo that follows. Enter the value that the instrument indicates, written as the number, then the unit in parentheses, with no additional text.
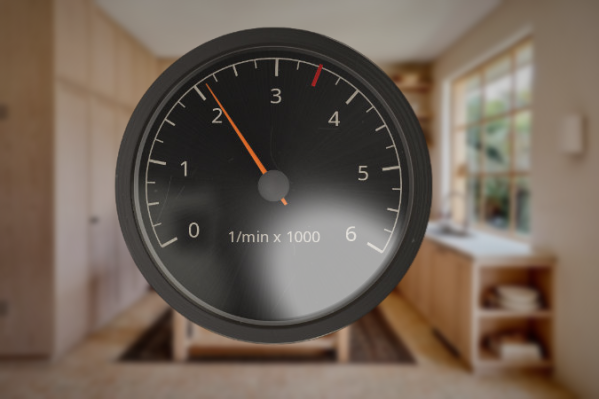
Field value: 2125 (rpm)
